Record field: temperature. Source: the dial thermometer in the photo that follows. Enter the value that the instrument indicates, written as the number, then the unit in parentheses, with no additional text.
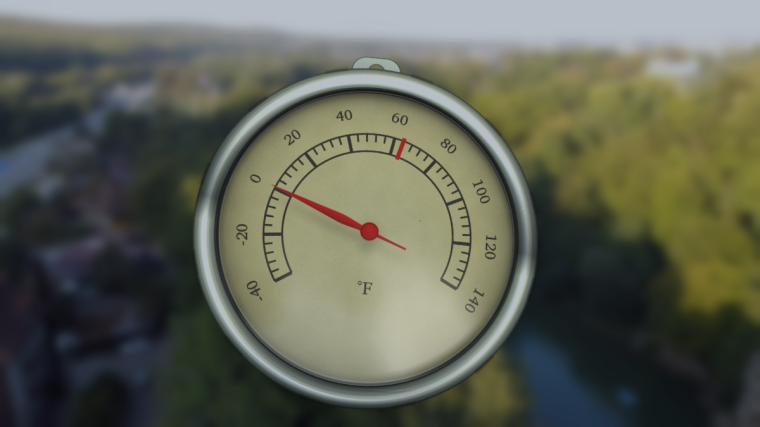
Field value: 0 (°F)
